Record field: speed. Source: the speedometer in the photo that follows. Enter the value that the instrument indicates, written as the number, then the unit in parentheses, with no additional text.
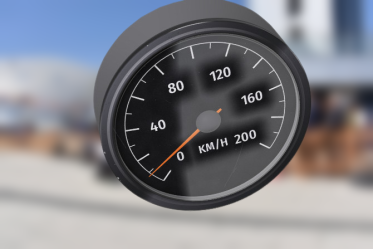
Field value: 10 (km/h)
